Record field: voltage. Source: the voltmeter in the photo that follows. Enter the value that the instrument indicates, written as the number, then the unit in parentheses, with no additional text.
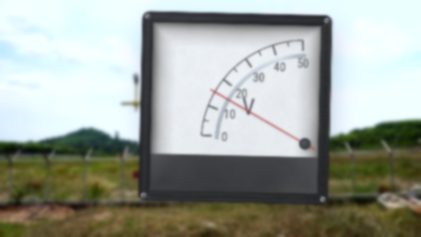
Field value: 15 (V)
